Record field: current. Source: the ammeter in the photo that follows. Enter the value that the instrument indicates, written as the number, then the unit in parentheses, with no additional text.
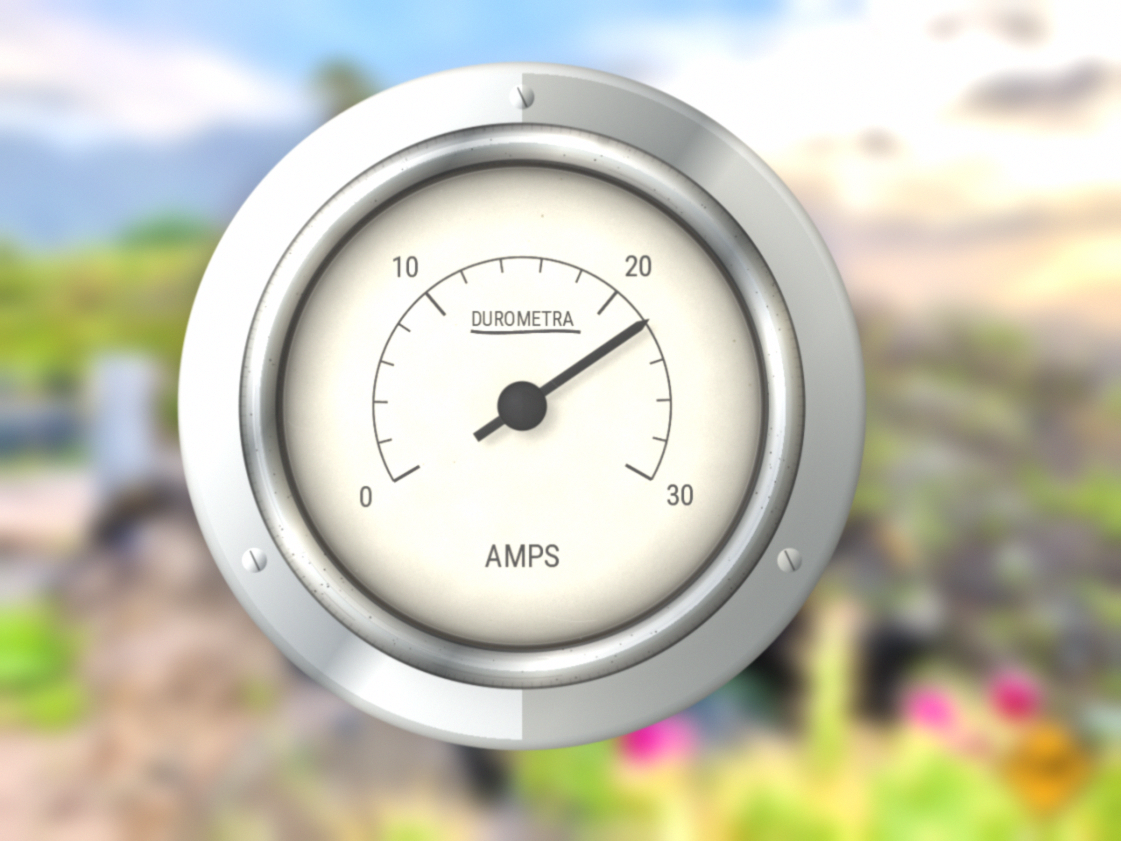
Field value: 22 (A)
